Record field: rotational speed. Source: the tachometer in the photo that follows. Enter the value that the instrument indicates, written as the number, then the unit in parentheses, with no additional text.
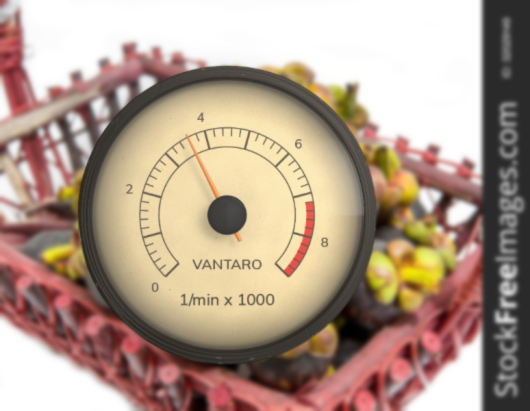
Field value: 3600 (rpm)
